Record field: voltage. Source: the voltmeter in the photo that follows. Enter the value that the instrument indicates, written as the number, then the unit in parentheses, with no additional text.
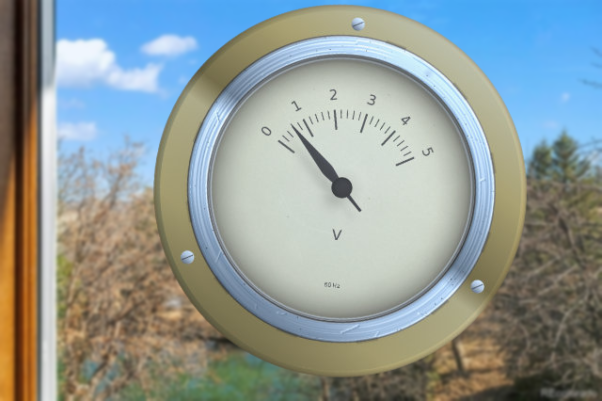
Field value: 0.6 (V)
